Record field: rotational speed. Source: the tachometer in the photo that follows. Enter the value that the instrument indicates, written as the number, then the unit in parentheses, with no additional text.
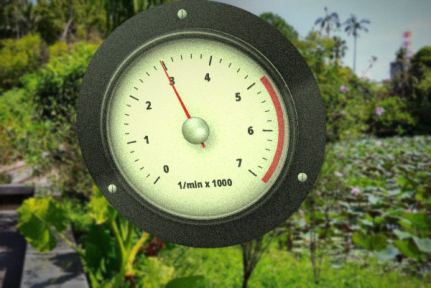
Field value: 3000 (rpm)
